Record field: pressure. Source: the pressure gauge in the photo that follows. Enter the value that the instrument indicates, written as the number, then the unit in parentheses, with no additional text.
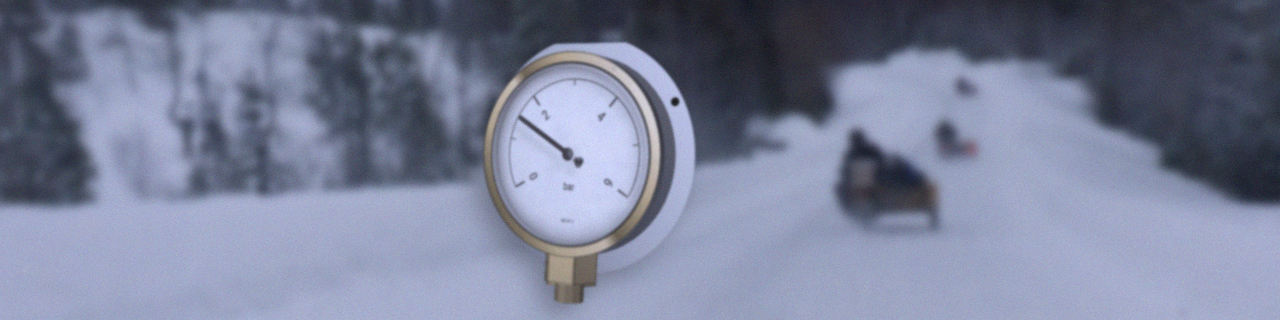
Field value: 1.5 (bar)
